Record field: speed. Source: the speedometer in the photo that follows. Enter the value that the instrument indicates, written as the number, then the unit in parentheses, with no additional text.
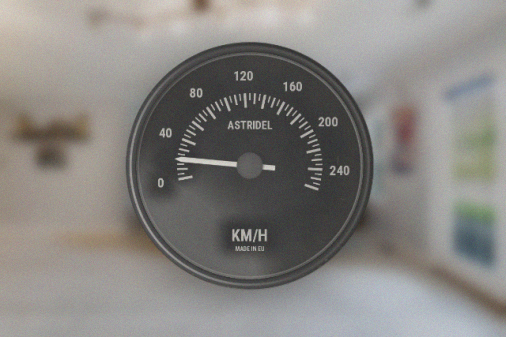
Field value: 20 (km/h)
